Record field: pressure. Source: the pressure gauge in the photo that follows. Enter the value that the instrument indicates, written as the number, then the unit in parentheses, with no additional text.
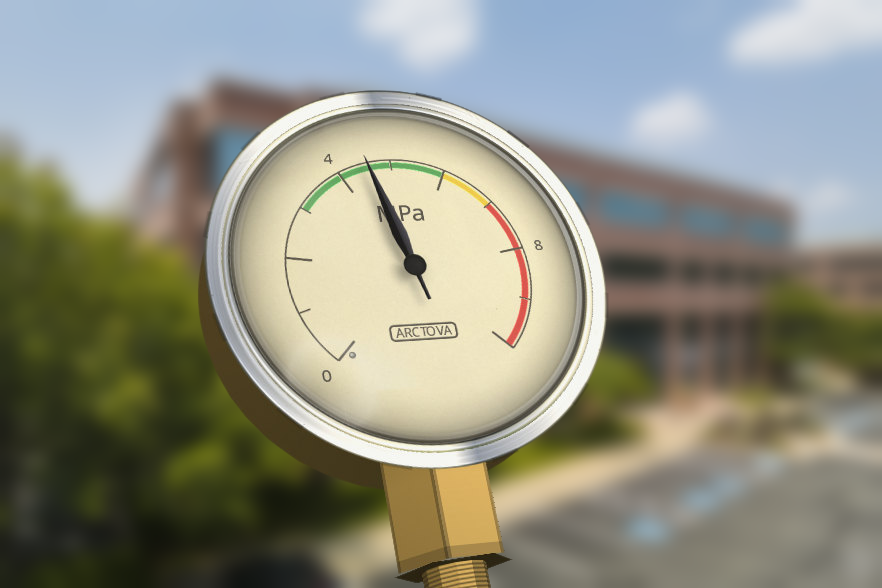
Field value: 4.5 (MPa)
